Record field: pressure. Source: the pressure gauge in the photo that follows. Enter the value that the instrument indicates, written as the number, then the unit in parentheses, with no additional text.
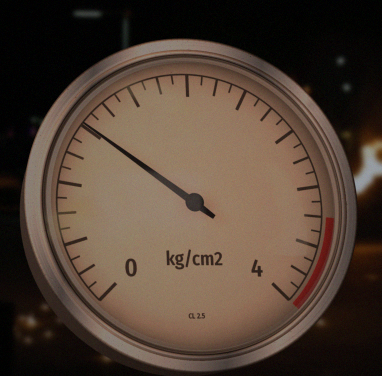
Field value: 1.2 (kg/cm²)
